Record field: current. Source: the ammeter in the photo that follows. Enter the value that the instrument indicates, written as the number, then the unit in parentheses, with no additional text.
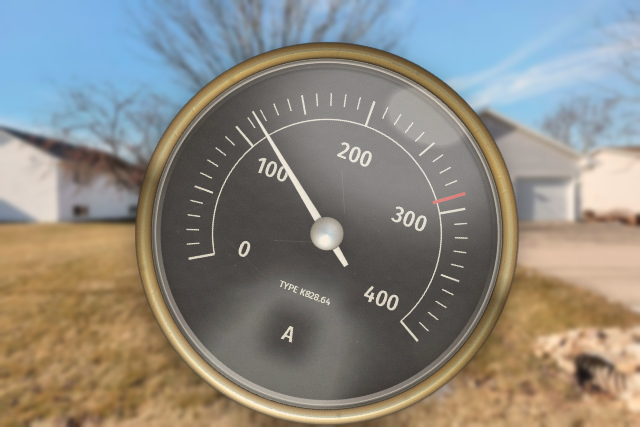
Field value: 115 (A)
